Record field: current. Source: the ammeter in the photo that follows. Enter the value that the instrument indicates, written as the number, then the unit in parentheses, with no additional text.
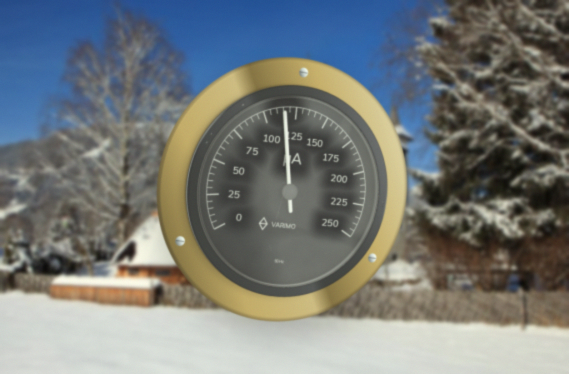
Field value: 115 (µA)
